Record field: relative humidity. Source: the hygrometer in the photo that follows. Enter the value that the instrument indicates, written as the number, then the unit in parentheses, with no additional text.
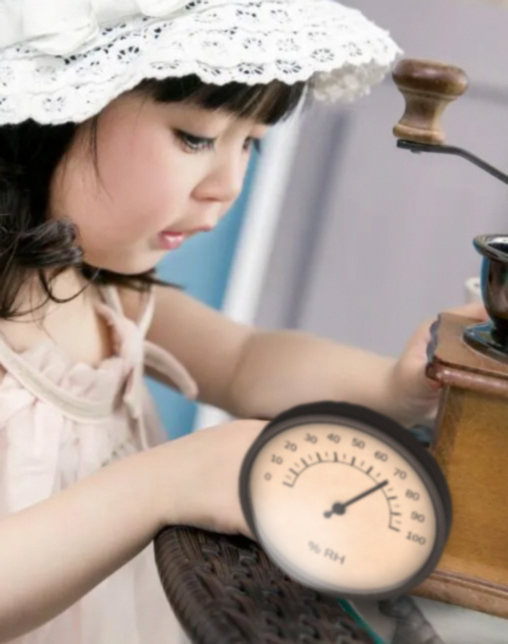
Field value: 70 (%)
